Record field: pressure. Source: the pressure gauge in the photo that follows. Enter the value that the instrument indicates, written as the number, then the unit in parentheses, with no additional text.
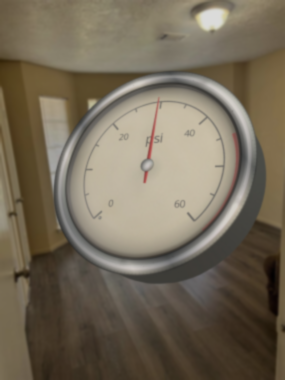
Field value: 30 (psi)
